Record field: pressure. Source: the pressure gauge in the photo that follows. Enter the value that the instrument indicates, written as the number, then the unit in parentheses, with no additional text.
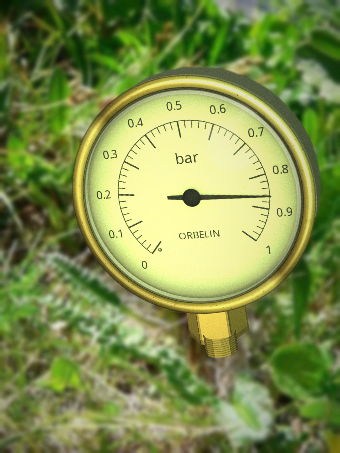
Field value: 0.86 (bar)
